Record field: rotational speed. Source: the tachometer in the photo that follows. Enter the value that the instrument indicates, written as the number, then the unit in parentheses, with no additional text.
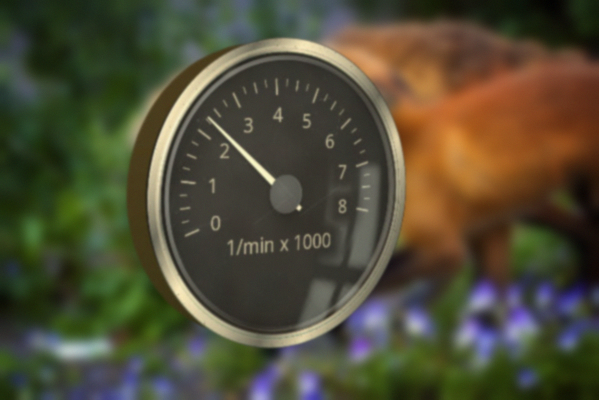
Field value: 2250 (rpm)
